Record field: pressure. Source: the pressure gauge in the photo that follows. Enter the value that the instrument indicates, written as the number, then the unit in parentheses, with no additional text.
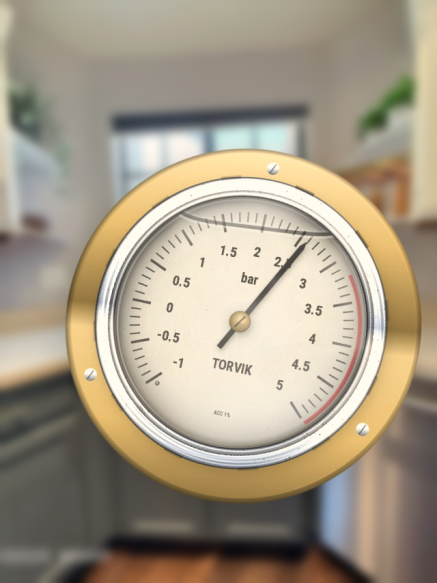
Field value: 2.6 (bar)
